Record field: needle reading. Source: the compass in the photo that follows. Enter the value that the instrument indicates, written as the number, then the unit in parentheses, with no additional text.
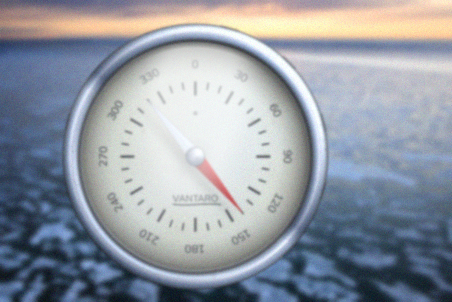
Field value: 140 (°)
